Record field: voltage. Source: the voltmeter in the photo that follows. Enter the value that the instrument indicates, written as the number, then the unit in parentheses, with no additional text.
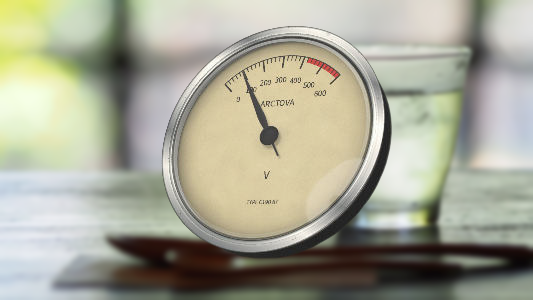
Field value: 100 (V)
